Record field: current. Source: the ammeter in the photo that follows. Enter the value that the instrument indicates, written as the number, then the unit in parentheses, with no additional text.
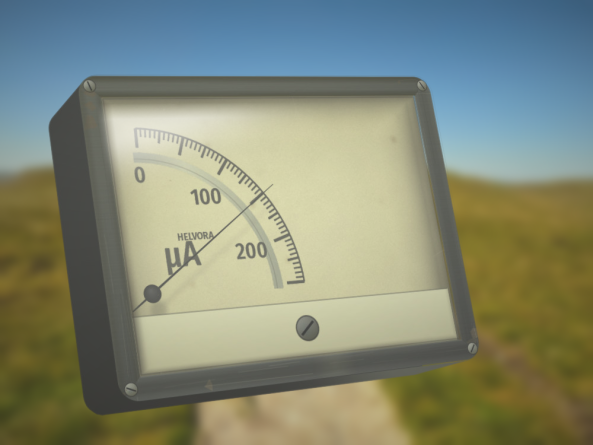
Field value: 150 (µA)
